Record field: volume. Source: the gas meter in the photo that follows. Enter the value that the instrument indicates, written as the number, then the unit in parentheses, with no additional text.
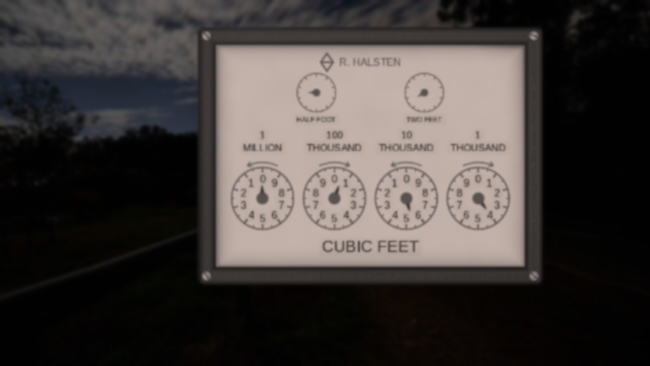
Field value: 5400 (ft³)
